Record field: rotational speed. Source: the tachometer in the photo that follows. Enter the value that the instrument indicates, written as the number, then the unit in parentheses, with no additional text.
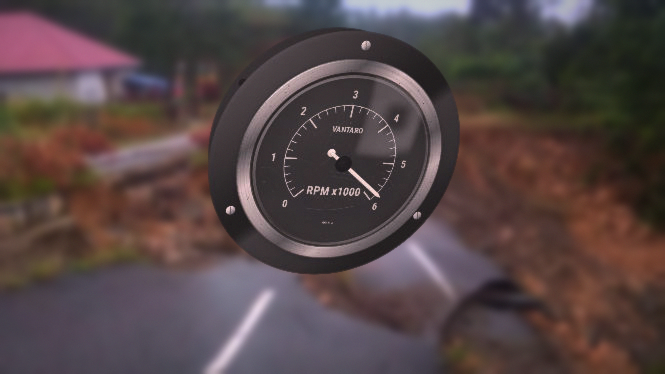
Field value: 5800 (rpm)
